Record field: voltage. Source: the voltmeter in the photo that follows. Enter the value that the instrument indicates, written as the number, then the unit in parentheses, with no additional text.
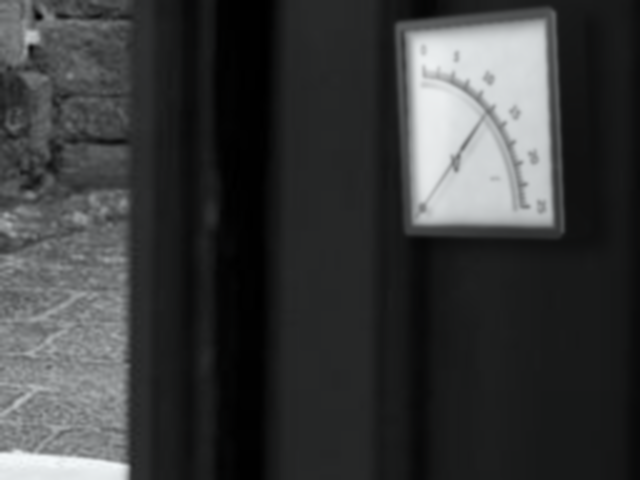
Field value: 12.5 (V)
